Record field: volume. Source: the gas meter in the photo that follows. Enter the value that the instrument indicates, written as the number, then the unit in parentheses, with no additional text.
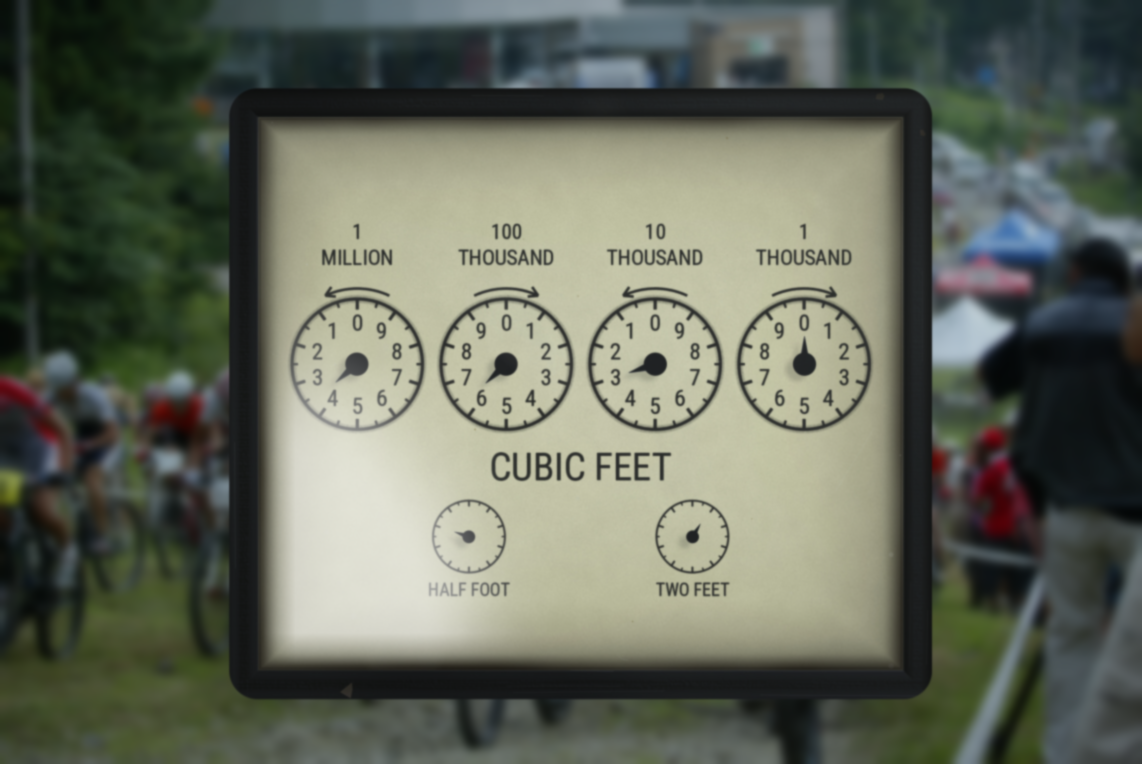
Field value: 363000 (ft³)
